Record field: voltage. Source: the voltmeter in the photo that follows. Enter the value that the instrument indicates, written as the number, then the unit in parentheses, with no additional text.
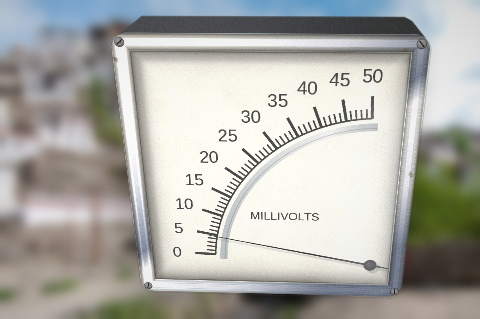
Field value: 5 (mV)
